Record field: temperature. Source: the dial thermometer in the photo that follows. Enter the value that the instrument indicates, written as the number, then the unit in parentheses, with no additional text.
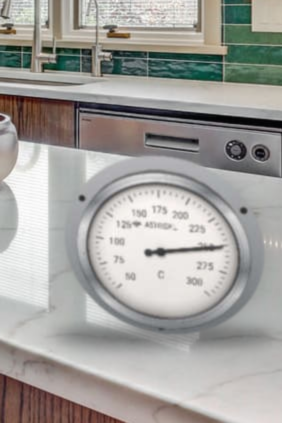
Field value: 250 (°C)
